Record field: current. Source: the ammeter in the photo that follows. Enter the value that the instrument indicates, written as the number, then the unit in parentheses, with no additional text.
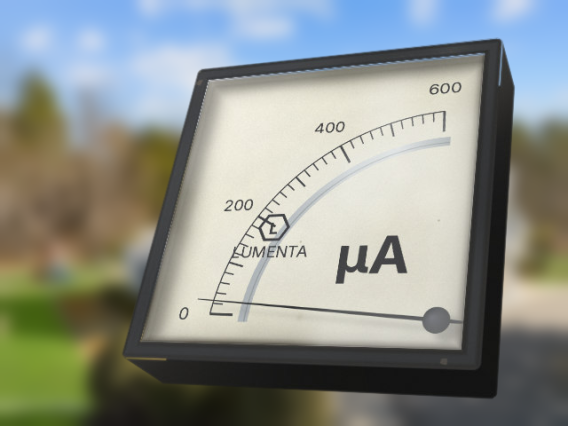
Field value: 20 (µA)
